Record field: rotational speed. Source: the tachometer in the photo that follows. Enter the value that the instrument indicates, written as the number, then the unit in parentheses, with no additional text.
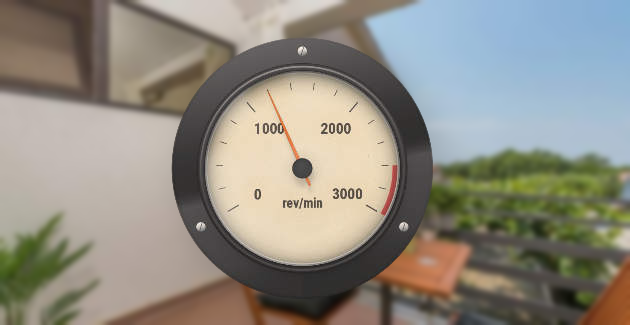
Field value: 1200 (rpm)
